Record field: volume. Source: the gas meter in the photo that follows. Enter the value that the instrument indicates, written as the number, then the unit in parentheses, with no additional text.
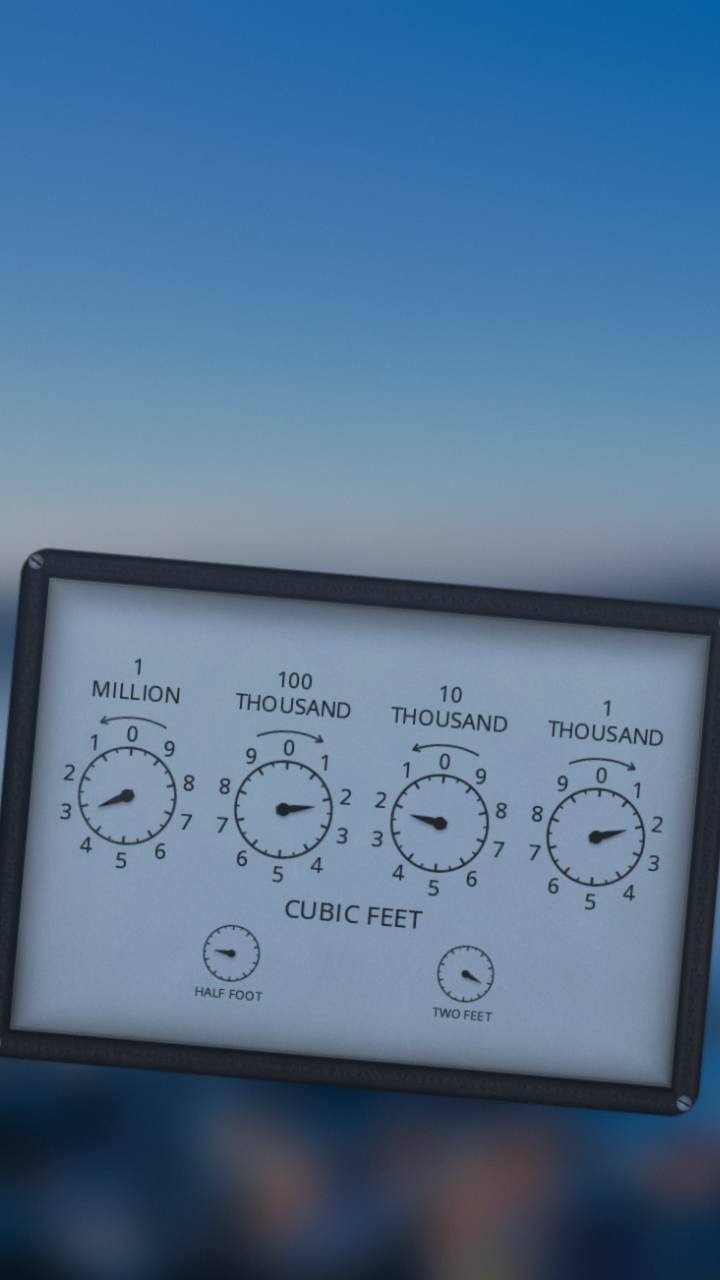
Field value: 322200 (ft³)
